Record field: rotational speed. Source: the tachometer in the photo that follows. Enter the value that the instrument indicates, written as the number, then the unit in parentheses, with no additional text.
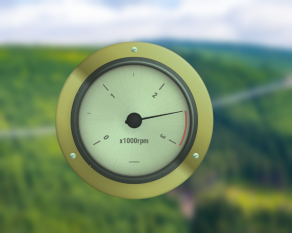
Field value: 2500 (rpm)
